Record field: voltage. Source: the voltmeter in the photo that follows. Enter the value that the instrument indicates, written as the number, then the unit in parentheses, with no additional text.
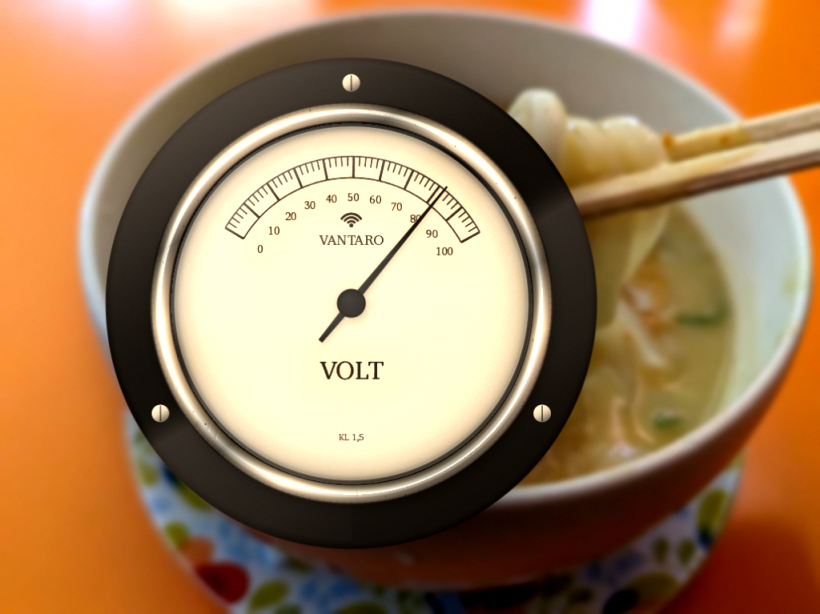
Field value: 82 (V)
